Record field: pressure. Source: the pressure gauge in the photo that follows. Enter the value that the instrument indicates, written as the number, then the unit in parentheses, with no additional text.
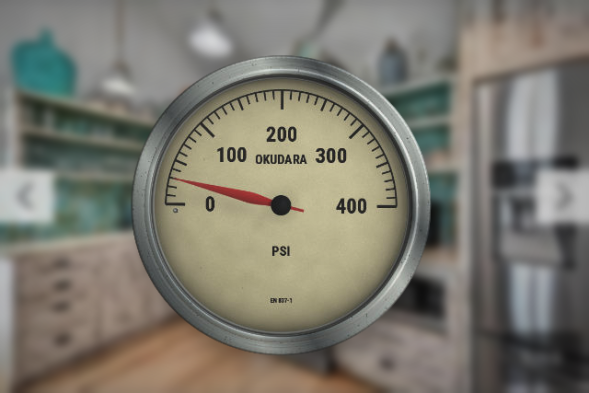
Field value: 30 (psi)
